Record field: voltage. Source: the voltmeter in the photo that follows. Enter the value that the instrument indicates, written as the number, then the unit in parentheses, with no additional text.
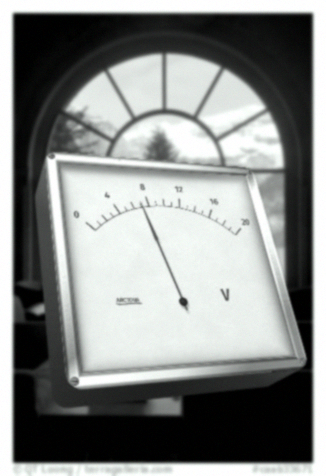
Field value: 7 (V)
